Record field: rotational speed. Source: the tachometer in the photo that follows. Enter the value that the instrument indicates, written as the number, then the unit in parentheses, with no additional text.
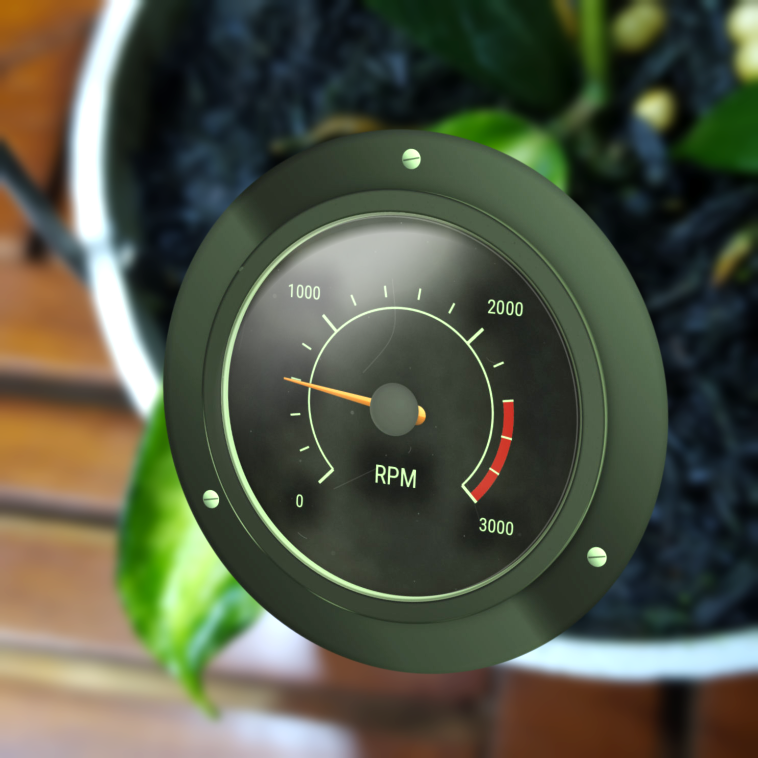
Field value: 600 (rpm)
